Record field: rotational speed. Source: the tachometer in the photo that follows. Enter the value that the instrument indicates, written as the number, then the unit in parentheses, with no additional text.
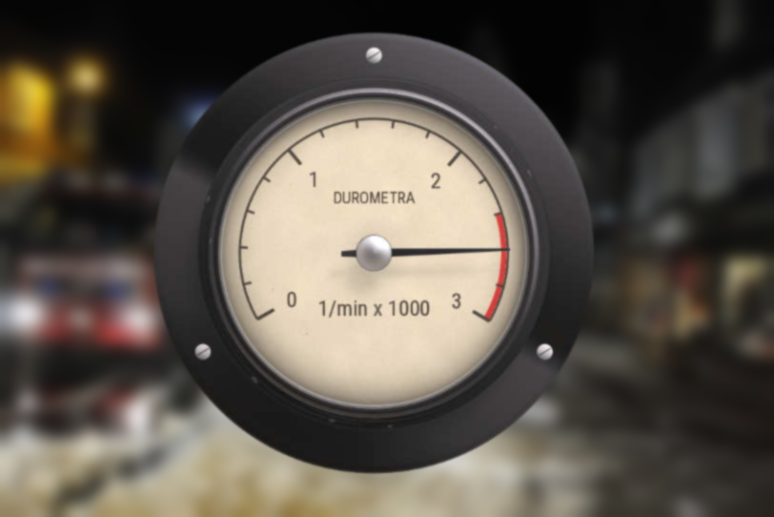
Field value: 2600 (rpm)
